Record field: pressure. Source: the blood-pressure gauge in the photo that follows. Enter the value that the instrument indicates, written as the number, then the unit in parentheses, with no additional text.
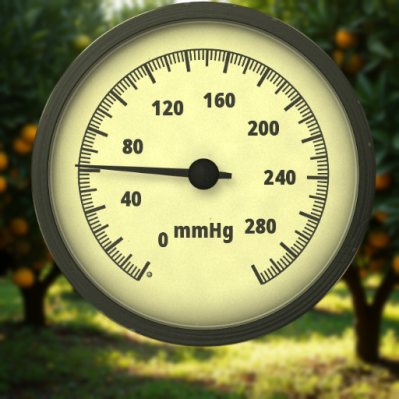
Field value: 62 (mmHg)
